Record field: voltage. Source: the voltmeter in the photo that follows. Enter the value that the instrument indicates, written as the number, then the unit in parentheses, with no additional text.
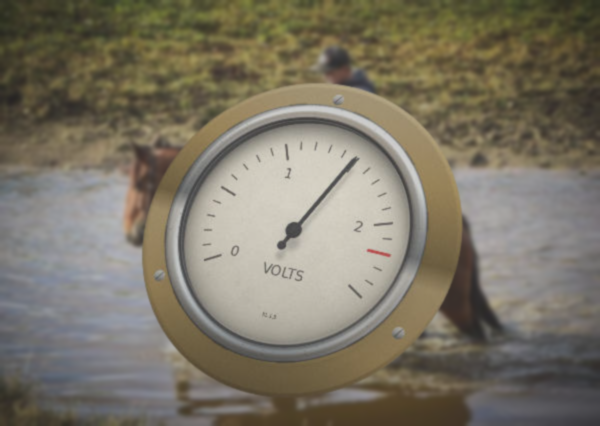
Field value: 1.5 (V)
